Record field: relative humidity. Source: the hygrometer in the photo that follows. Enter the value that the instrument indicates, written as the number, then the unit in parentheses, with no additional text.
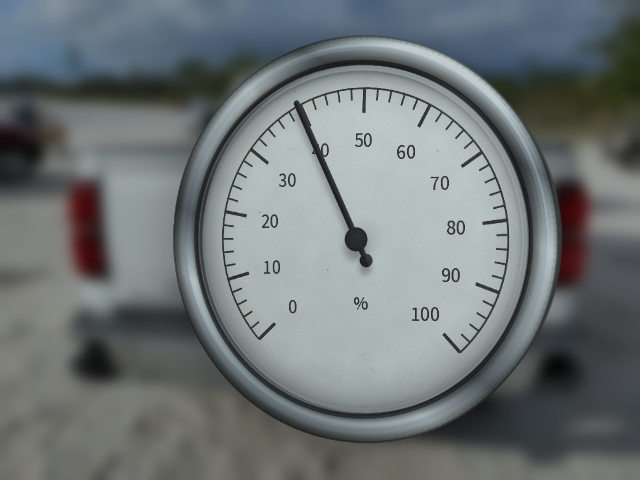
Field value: 40 (%)
